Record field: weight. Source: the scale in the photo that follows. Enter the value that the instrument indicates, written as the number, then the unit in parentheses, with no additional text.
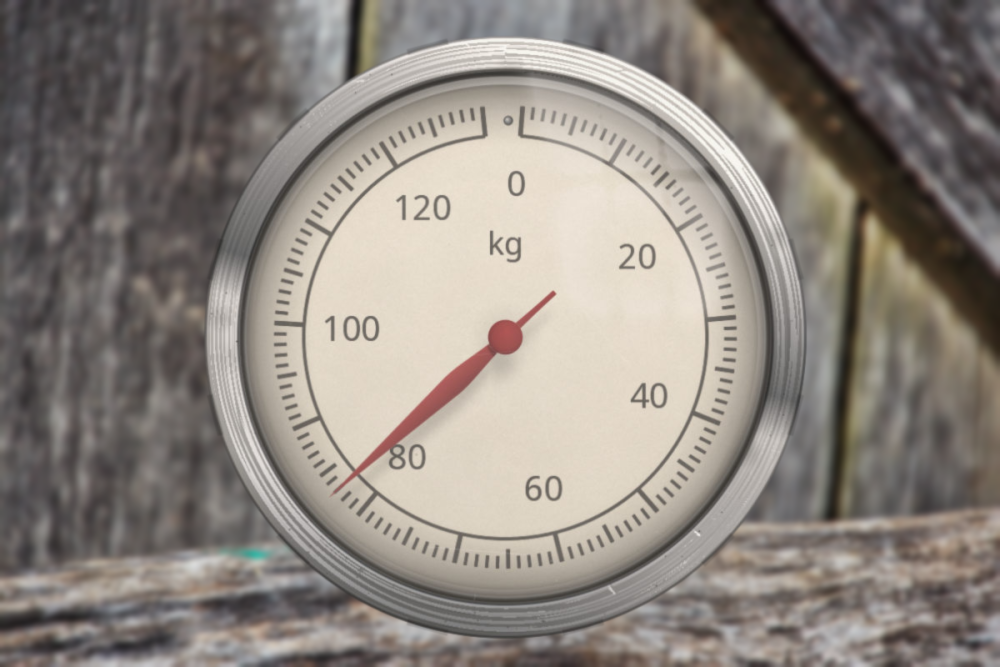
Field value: 83 (kg)
